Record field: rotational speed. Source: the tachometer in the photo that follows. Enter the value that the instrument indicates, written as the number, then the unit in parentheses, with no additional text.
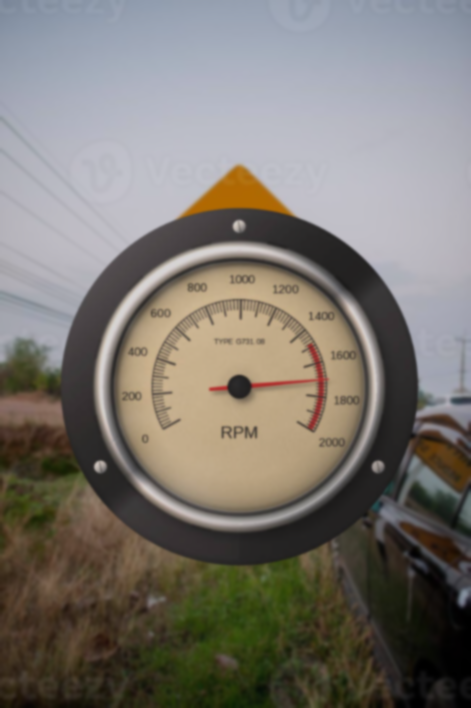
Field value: 1700 (rpm)
